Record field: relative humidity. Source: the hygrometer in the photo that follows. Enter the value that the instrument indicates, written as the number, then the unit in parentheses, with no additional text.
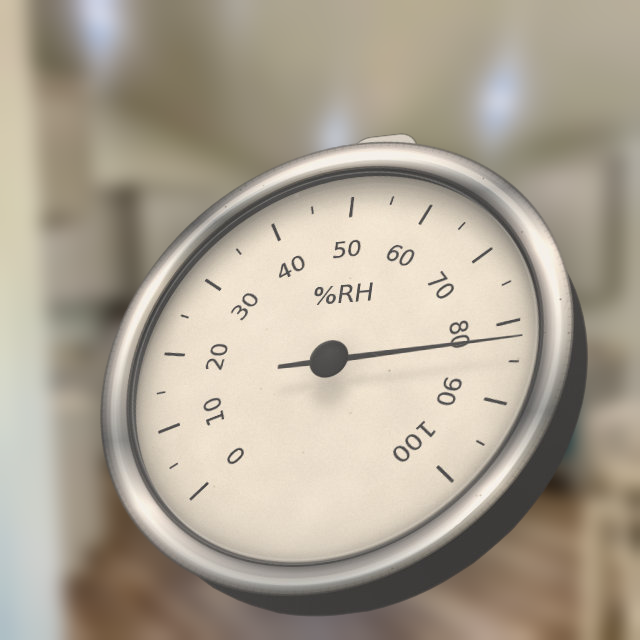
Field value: 82.5 (%)
